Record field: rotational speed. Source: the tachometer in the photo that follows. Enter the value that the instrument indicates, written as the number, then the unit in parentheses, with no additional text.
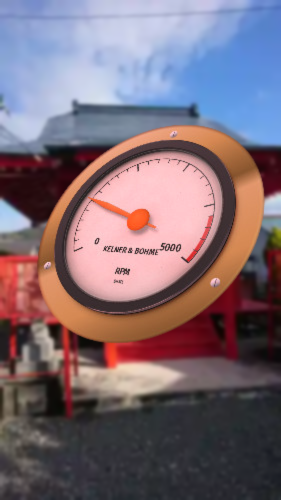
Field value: 1000 (rpm)
